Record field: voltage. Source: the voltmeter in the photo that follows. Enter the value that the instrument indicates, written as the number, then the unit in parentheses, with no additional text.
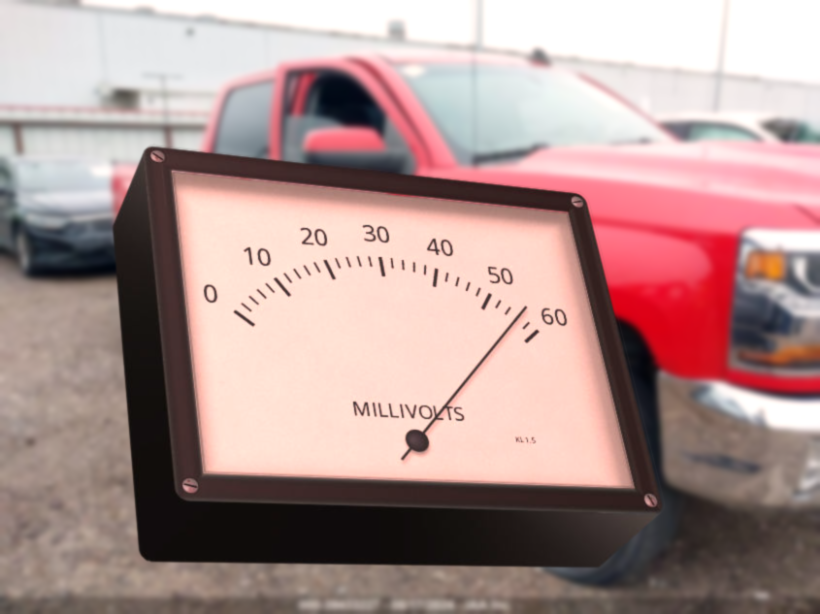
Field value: 56 (mV)
